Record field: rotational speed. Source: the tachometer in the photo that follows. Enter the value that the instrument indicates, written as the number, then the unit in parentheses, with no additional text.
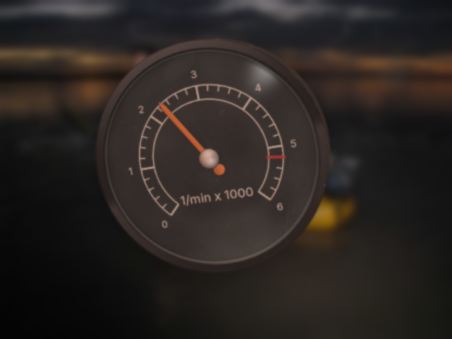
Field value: 2300 (rpm)
